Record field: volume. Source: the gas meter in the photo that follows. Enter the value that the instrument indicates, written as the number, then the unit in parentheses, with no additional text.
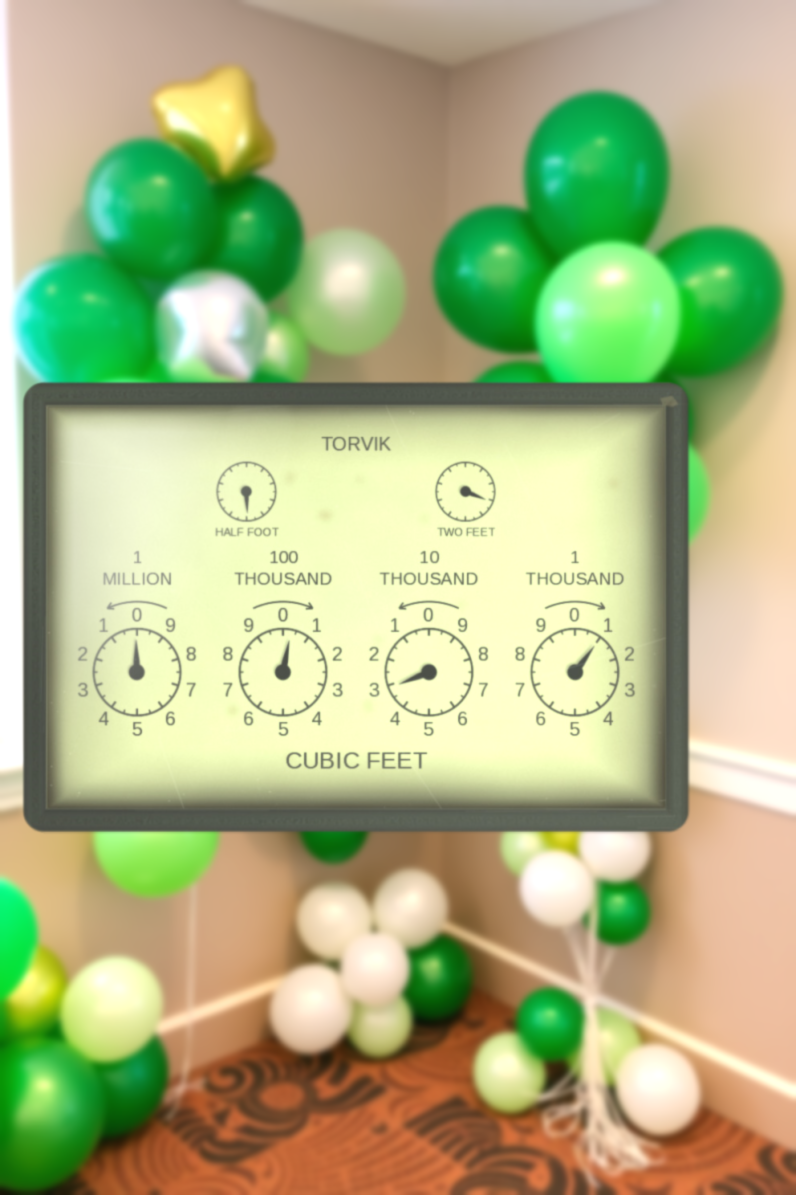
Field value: 3100 (ft³)
